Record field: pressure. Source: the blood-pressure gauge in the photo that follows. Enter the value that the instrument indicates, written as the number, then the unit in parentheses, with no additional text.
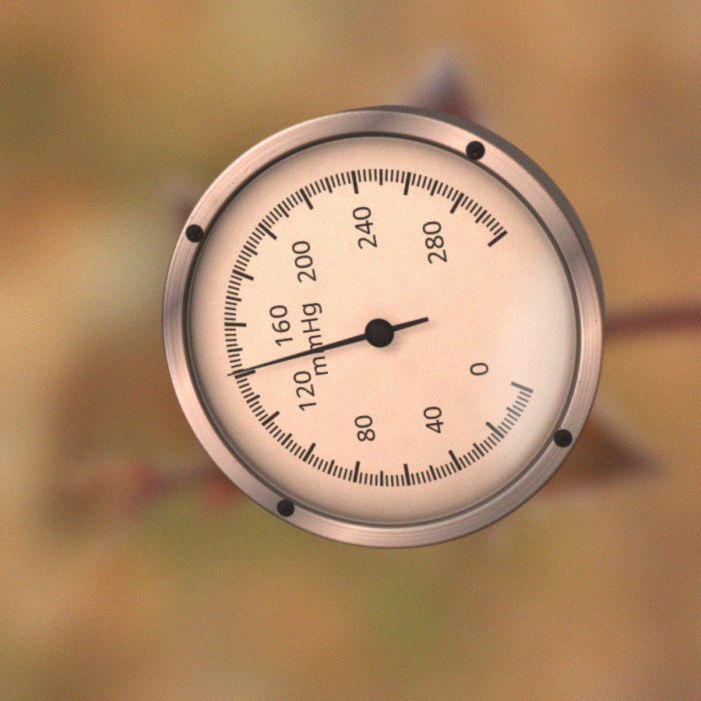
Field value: 142 (mmHg)
